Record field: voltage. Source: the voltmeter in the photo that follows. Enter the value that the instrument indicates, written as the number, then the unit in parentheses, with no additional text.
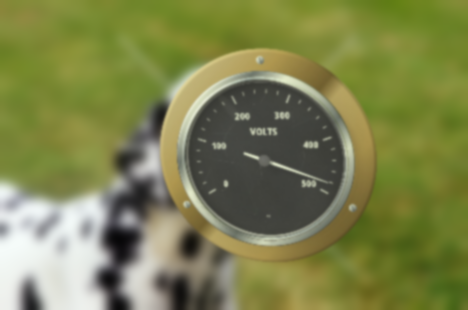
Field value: 480 (V)
